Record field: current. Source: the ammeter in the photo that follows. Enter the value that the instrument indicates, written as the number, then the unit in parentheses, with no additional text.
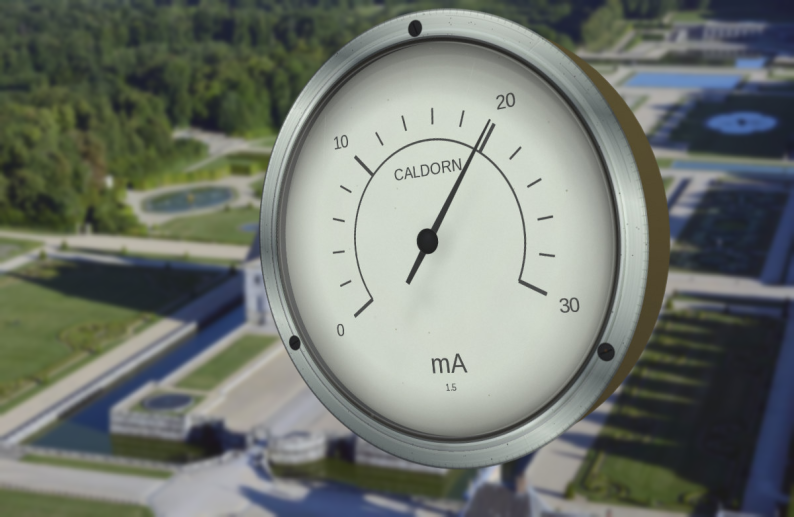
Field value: 20 (mA)
